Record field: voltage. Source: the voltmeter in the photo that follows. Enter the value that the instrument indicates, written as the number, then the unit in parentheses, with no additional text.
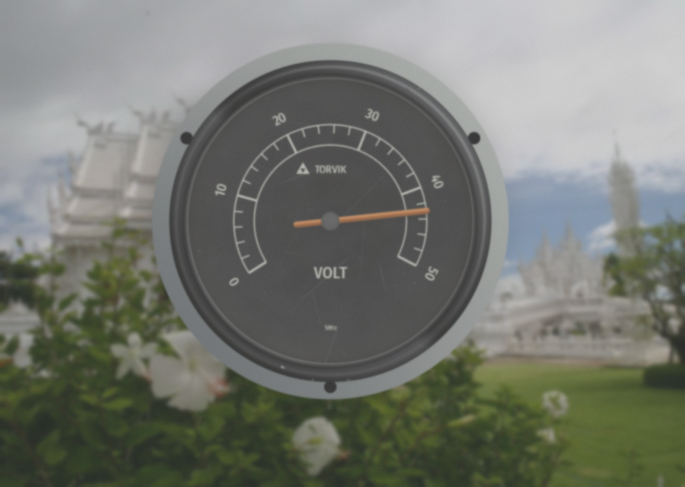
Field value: 43 (V)
